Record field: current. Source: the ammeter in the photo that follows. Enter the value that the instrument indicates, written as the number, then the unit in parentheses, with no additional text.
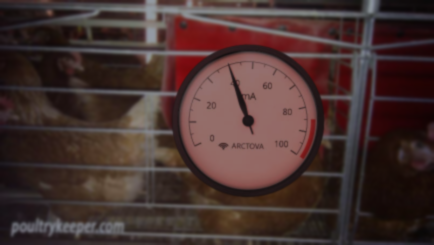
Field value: 40 (mA)
